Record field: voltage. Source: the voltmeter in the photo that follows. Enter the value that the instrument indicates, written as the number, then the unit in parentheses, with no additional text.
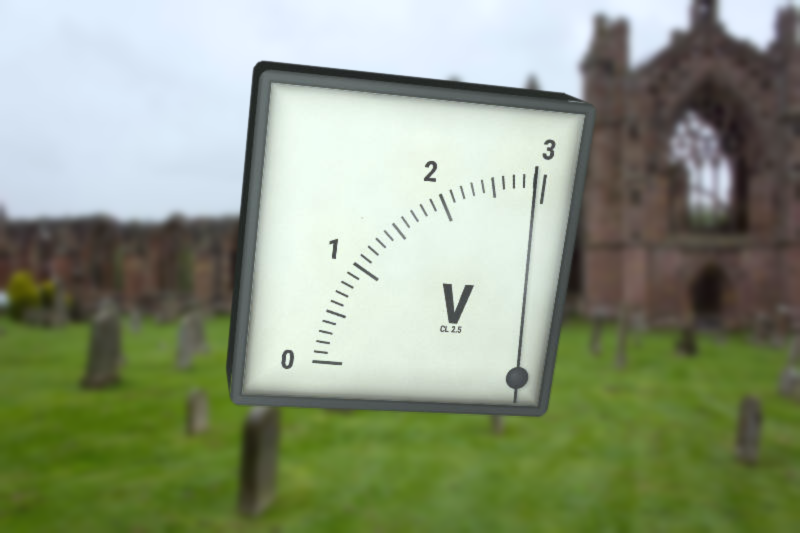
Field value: 2.9 (V)
